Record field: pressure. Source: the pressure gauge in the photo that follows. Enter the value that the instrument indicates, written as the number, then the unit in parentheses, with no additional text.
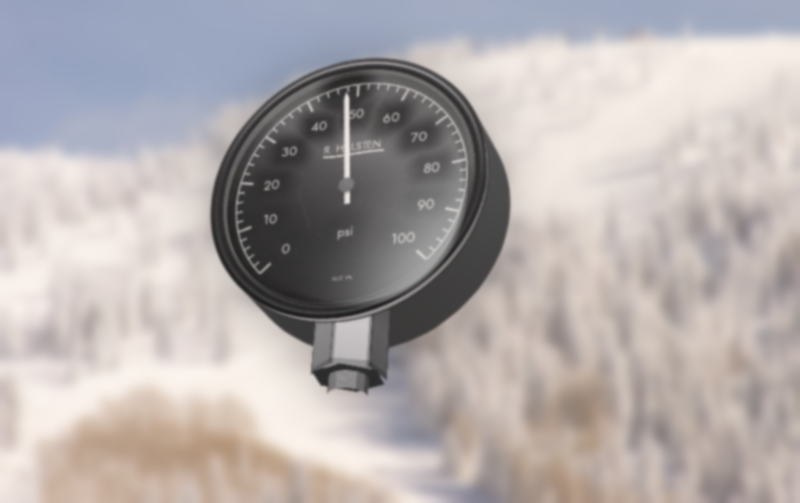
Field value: 48 (psi)
